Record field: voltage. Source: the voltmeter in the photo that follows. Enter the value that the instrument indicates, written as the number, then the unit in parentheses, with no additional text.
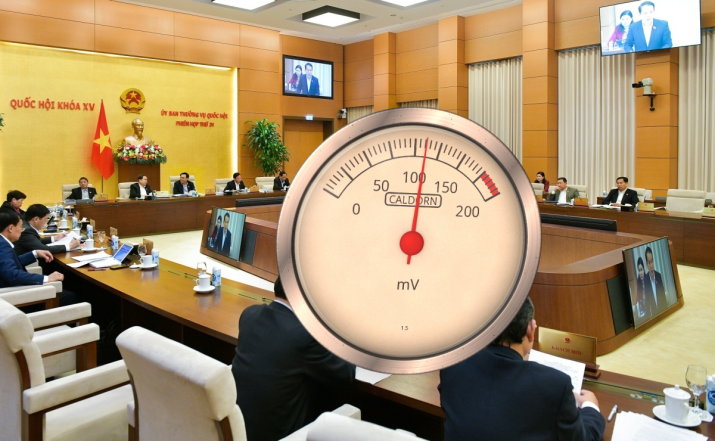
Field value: 110 (mV)
